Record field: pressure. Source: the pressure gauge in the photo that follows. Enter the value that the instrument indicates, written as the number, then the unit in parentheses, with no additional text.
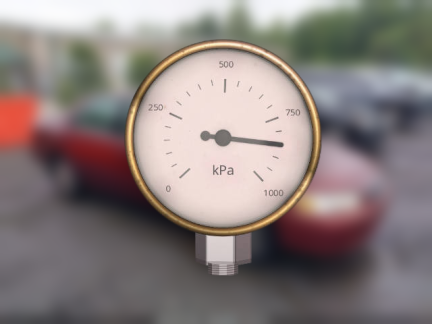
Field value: 850 (kPa)
